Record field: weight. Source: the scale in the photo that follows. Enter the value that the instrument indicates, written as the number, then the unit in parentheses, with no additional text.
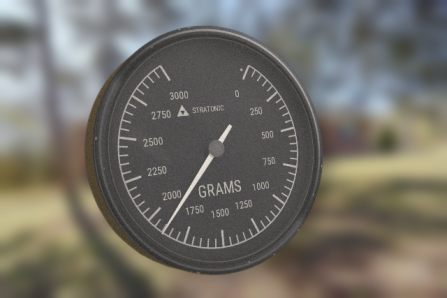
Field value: 1900 (g)
